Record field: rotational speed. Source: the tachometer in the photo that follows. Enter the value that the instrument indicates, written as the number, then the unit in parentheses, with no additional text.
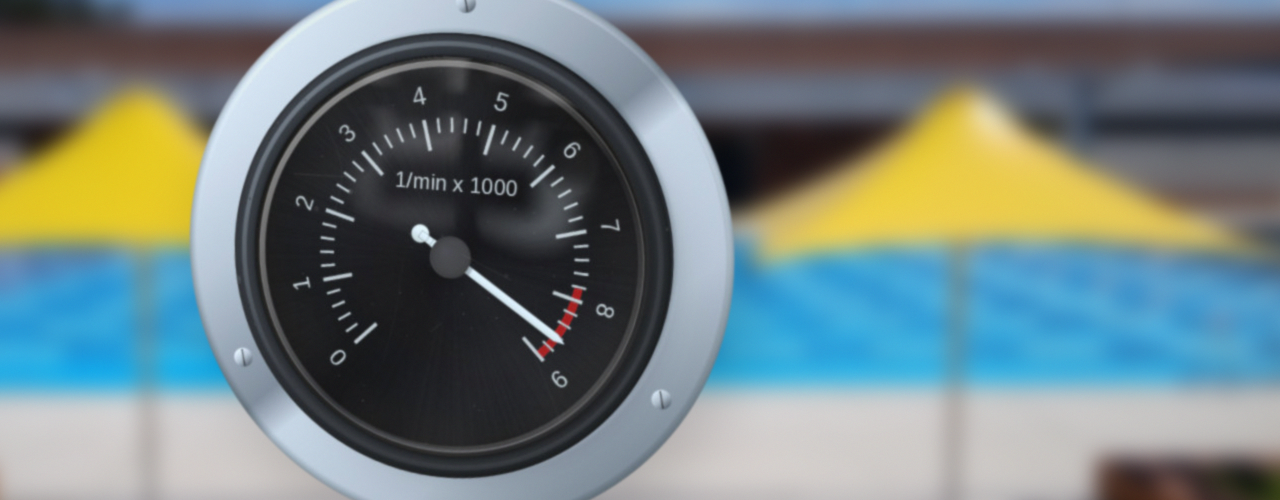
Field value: 8600 (rpm)
